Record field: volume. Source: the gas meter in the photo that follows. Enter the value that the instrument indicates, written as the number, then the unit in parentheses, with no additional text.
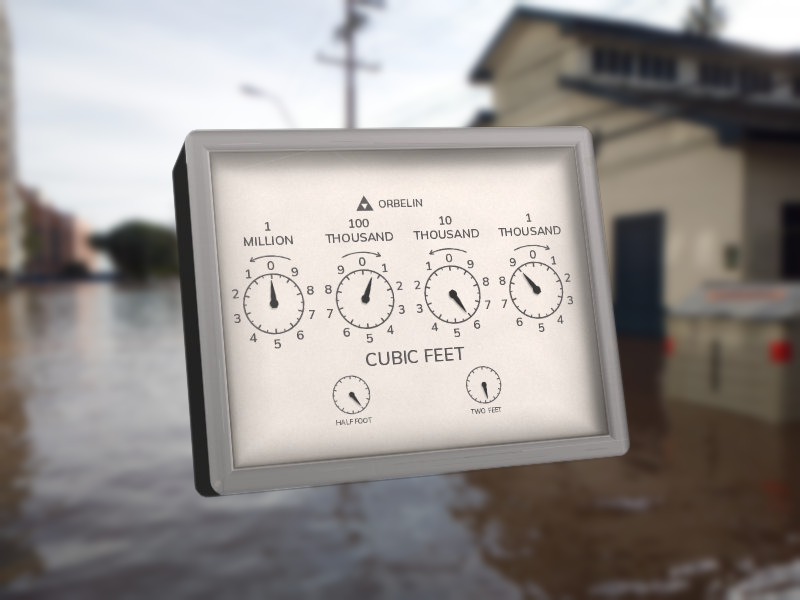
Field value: 5900 (ft³)
